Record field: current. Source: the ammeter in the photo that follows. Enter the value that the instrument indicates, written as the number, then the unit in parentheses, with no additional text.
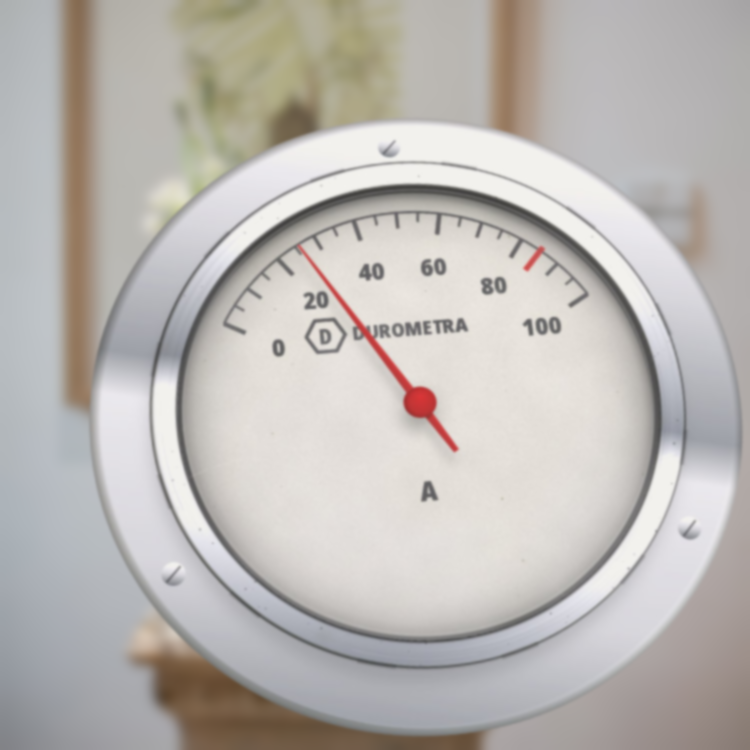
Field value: 25 (A)
